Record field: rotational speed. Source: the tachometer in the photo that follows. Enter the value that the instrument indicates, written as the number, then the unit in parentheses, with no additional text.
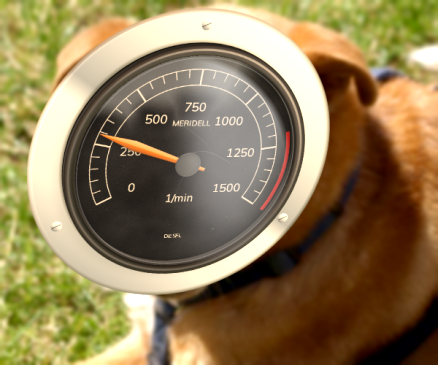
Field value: 300 (rpm)
